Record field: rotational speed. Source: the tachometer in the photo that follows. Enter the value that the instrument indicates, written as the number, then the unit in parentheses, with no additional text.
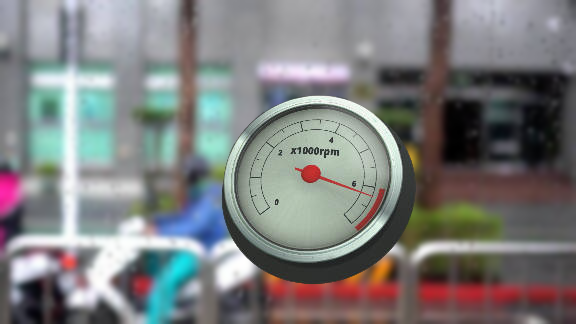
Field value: 6250 (rpm)
